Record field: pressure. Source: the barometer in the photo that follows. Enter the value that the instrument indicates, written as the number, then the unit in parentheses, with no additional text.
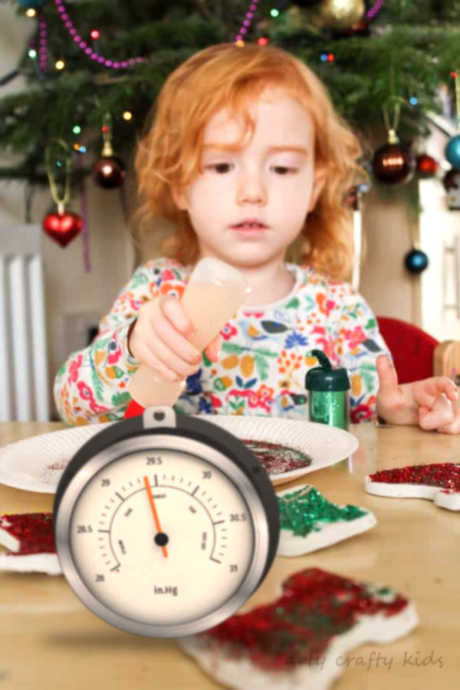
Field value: 29.4 (inHg)
